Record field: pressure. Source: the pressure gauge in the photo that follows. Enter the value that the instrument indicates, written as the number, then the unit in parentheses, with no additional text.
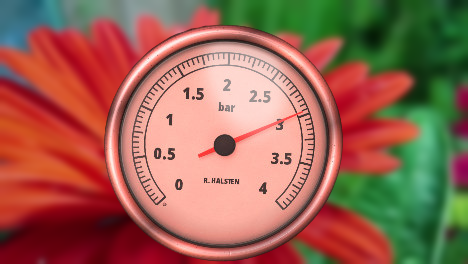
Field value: 2.95 (bar)
